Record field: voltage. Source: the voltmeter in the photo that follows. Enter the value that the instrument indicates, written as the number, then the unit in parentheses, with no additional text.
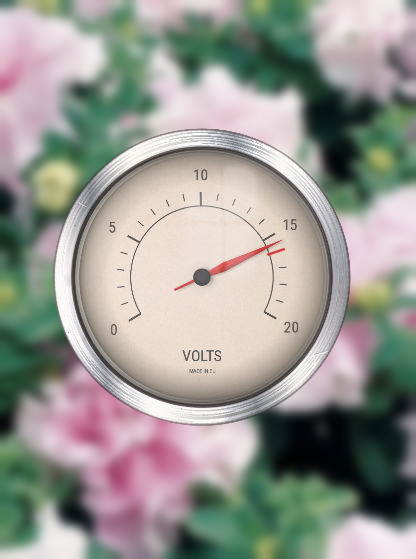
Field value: 15.5 (V)
